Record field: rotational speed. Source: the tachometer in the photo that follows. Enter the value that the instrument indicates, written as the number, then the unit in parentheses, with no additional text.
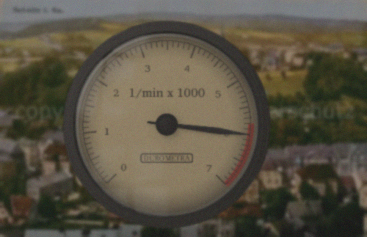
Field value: 6000 (rpm)
